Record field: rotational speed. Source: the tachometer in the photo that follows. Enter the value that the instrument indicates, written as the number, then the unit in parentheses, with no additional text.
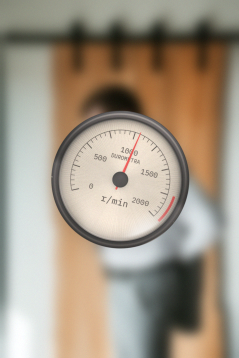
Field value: 1050 (rpm)
